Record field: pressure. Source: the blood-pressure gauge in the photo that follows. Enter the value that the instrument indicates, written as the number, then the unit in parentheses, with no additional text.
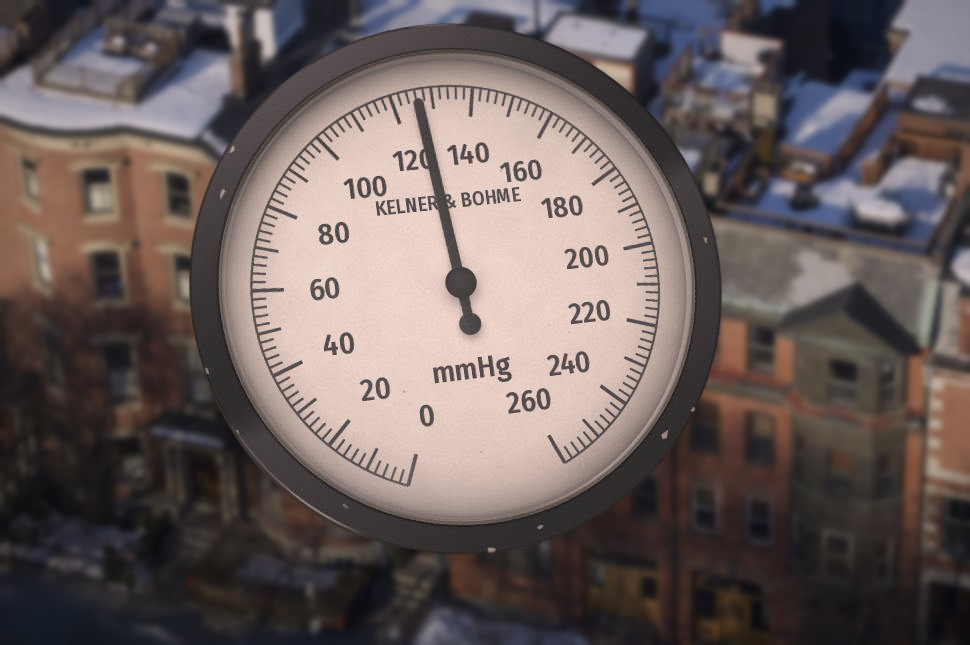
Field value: 126 (mmHg)
